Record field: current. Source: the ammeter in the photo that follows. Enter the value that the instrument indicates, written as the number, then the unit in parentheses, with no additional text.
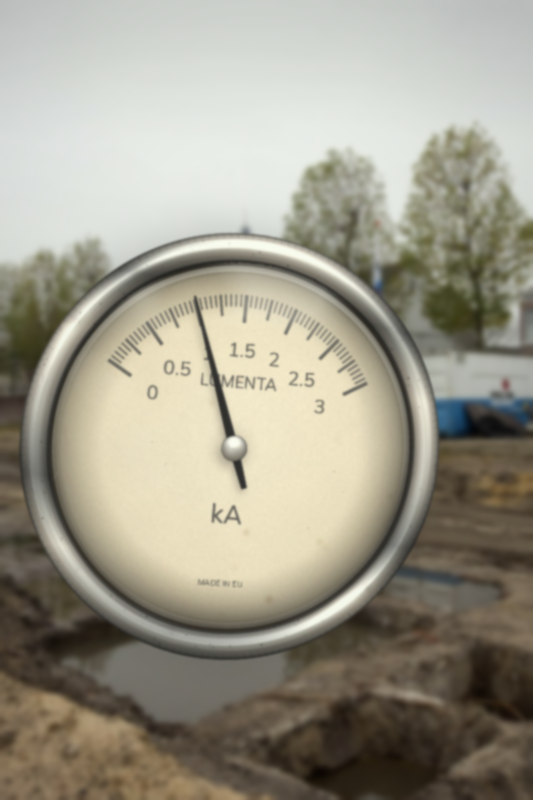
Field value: 1 (kA)
